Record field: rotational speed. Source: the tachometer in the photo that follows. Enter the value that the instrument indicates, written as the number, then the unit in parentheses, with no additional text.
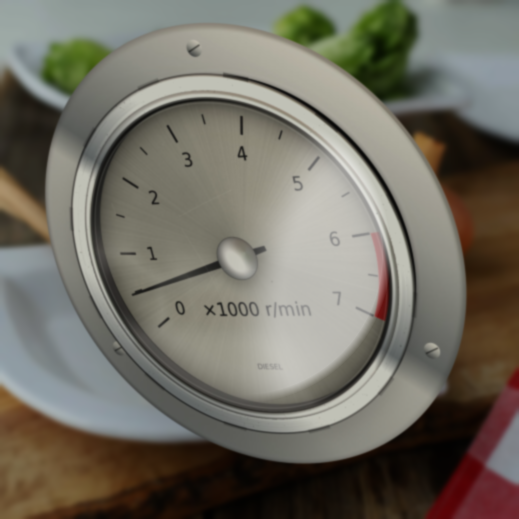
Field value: 500 (rpm)
